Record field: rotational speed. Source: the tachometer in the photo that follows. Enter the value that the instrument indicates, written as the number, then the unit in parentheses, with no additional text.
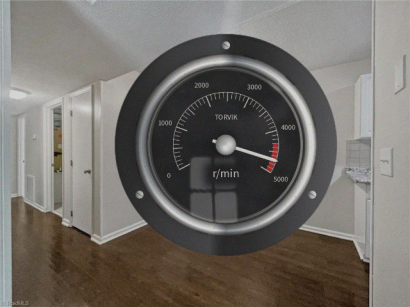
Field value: 4700 (rpm)
